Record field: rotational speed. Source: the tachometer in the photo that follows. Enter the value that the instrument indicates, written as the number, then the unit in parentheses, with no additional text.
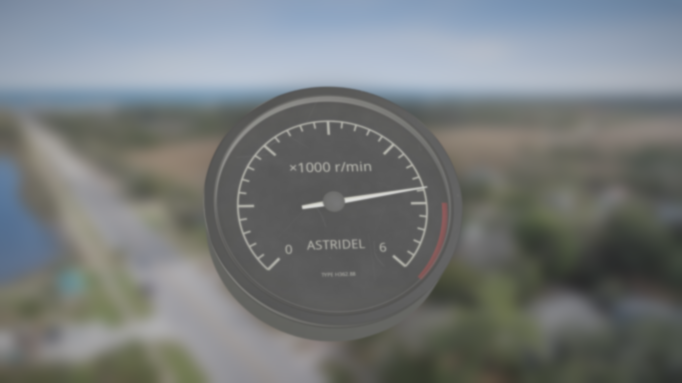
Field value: 4800 (rpm)
